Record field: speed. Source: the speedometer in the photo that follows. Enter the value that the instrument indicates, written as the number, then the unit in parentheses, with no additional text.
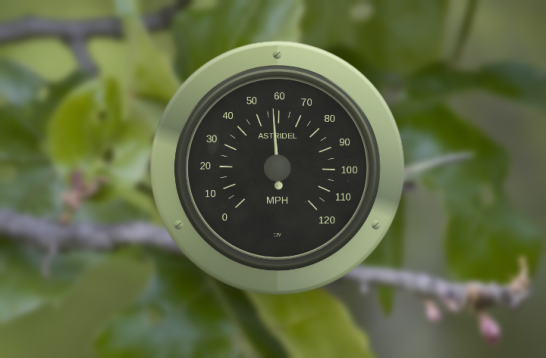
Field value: 57.5 (mph)
